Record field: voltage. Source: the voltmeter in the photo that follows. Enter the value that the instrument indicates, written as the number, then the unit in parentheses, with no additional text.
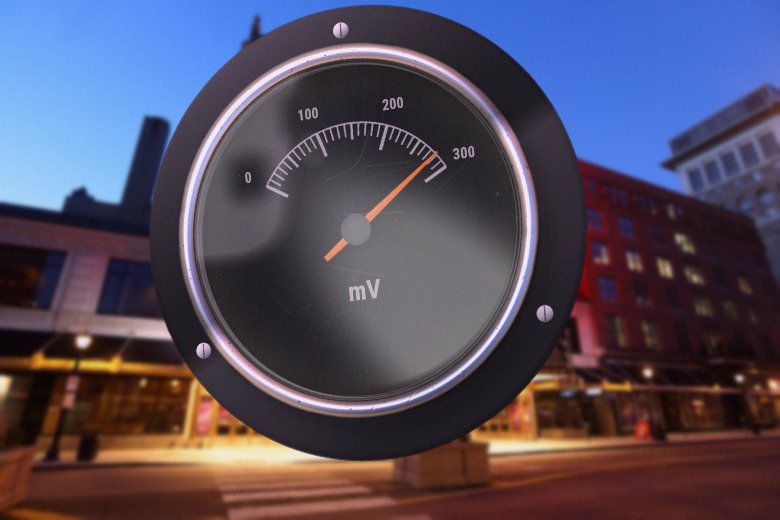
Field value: 280 (mV)
